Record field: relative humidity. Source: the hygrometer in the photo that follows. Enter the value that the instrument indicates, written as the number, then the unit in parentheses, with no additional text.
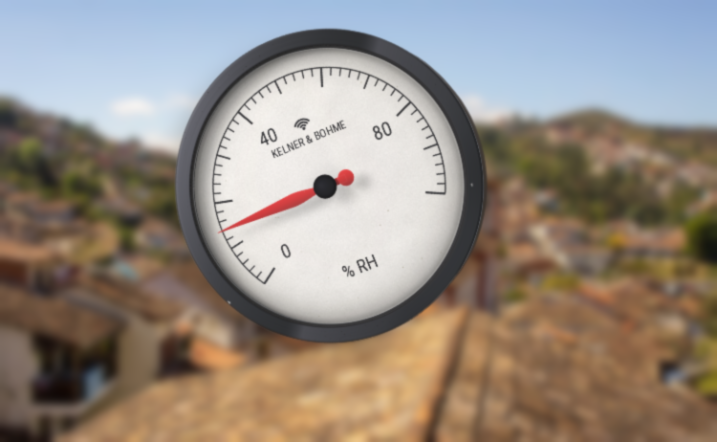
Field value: 14 (%)
